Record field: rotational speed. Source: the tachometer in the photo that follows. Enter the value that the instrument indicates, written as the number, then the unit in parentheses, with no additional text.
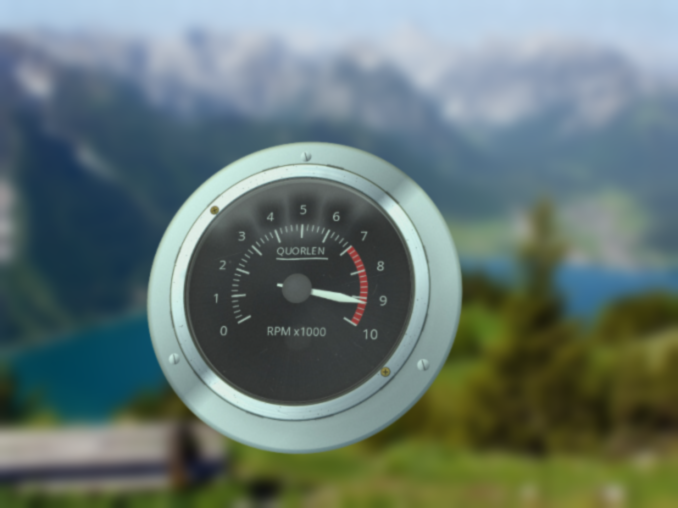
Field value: 9200 (rpm)
